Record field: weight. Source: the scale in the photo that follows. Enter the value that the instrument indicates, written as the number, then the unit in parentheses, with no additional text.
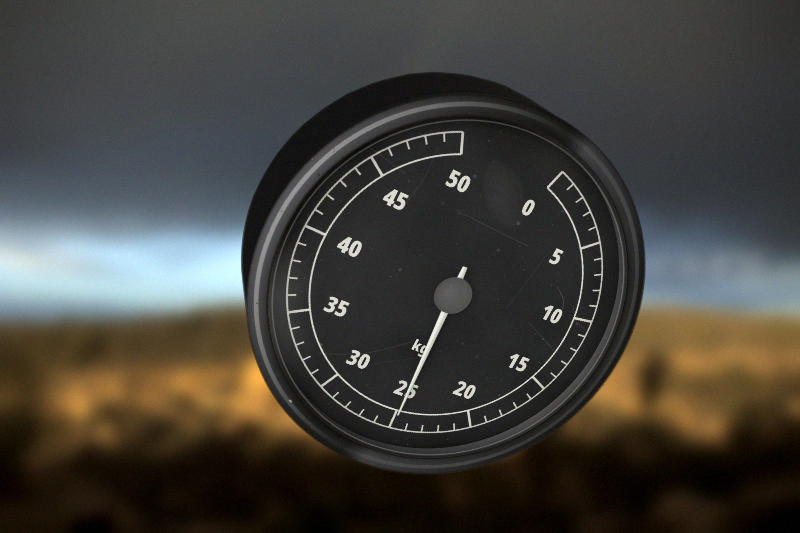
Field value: 25 (kg)
